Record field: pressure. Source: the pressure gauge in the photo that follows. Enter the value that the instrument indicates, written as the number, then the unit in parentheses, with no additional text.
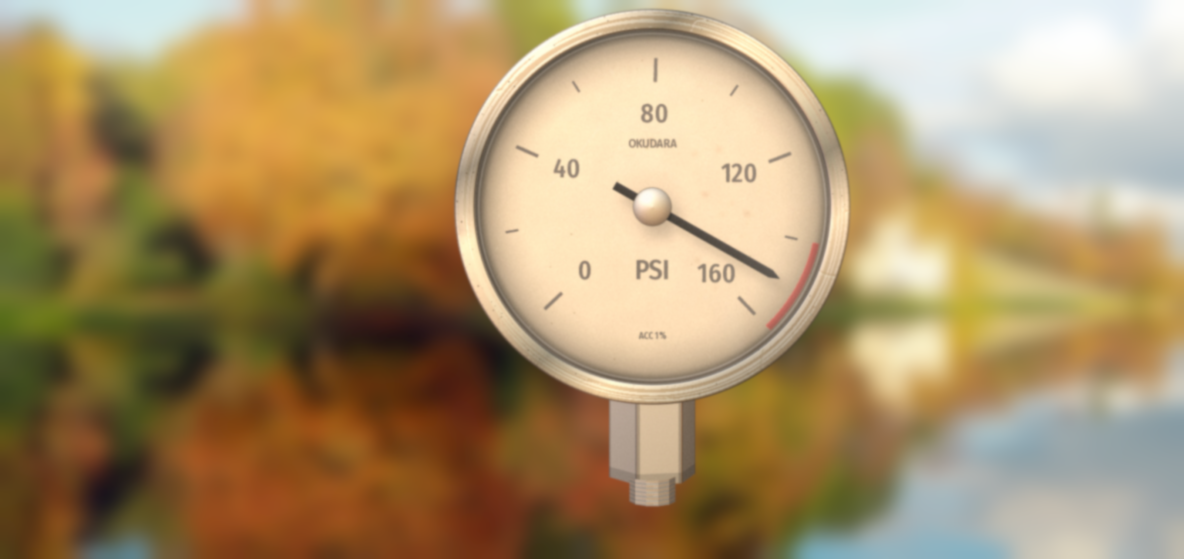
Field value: 150 (psi)
